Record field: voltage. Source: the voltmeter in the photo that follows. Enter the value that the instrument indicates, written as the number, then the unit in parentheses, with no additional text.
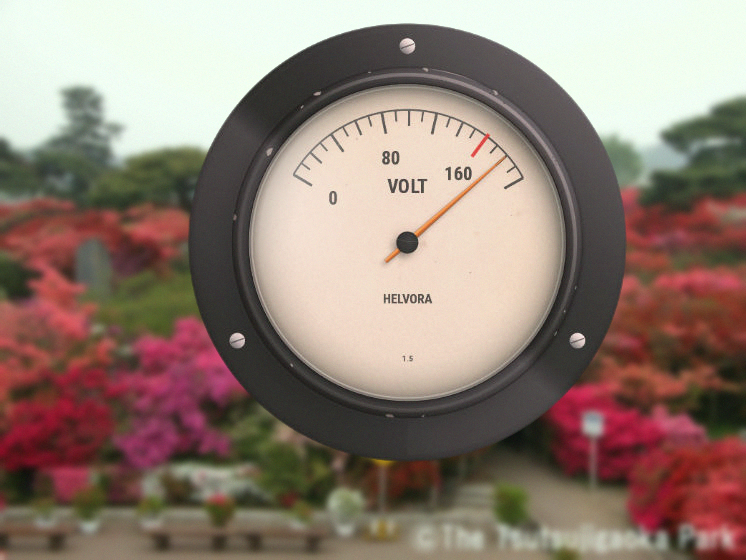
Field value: 180 (V)
